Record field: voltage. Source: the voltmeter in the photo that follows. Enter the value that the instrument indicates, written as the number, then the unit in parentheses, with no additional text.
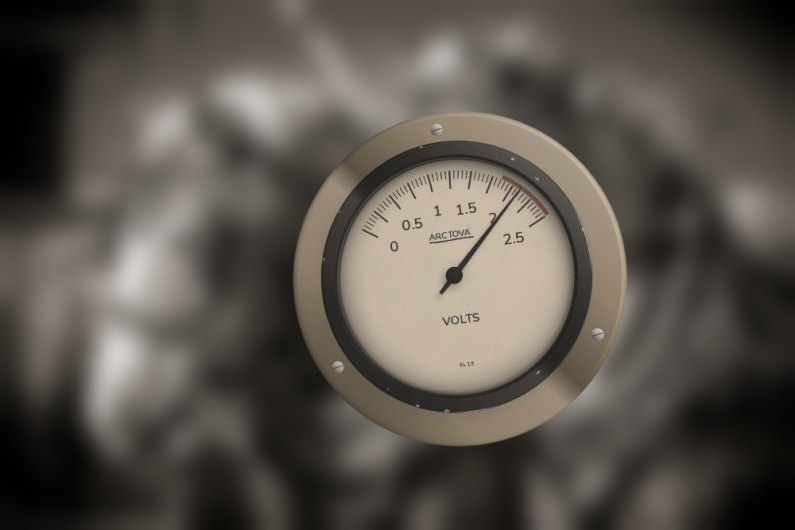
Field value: 2.1 (V)
